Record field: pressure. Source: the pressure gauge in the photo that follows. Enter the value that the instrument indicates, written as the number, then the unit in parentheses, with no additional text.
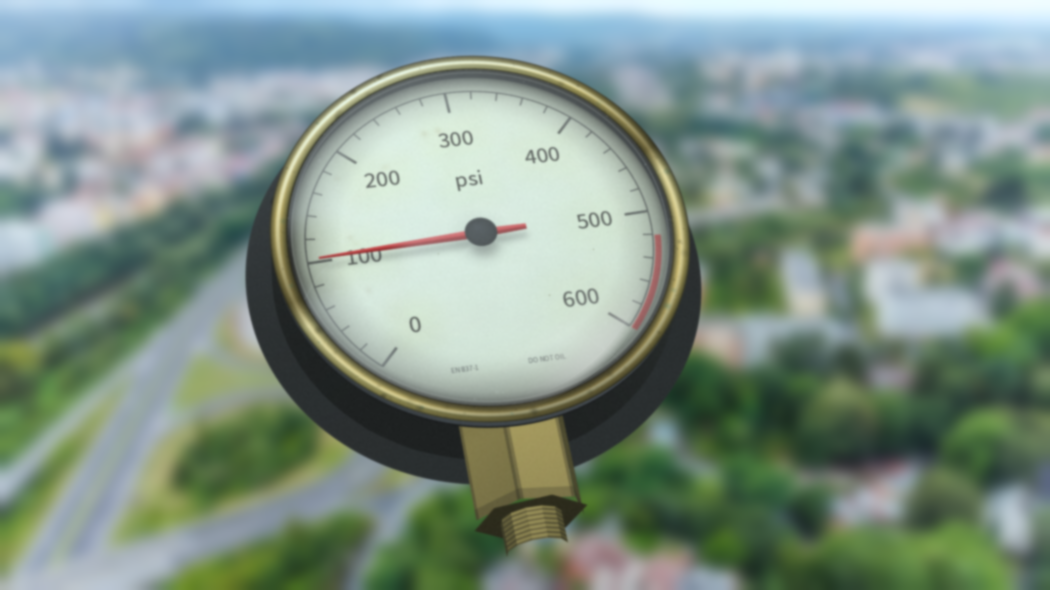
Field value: 100 (psi)
